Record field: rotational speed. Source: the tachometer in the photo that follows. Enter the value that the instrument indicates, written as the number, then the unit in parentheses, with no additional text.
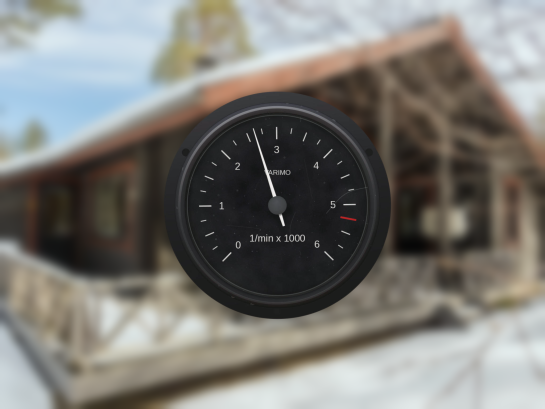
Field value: 2625 (rpm)
